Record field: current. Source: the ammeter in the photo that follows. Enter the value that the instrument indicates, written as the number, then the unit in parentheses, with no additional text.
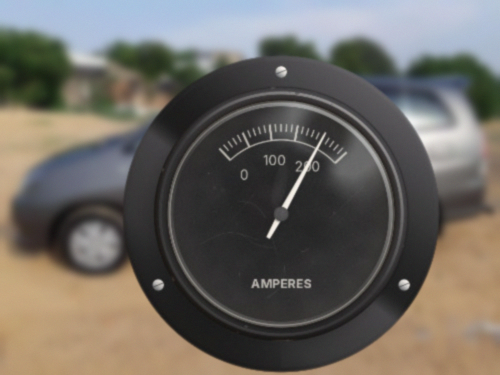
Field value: 200 (A)
